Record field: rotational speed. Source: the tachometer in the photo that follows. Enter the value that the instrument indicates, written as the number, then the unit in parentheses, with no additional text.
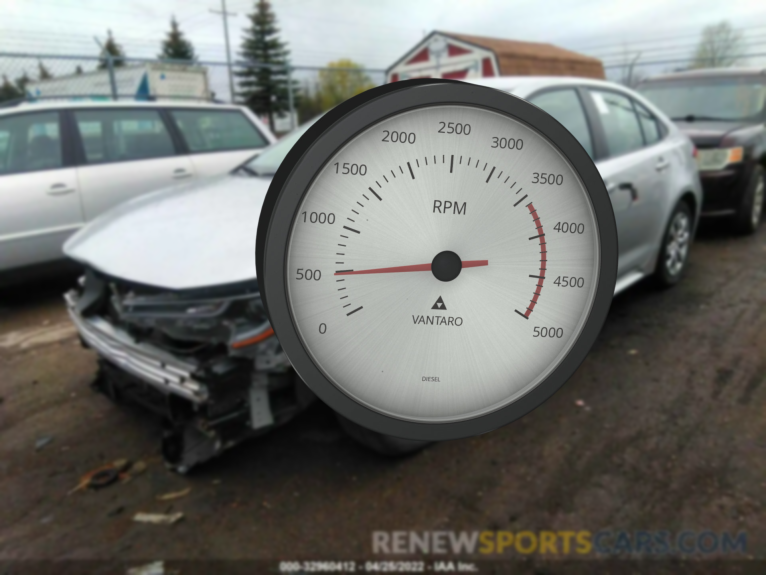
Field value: 500 (rpm)
